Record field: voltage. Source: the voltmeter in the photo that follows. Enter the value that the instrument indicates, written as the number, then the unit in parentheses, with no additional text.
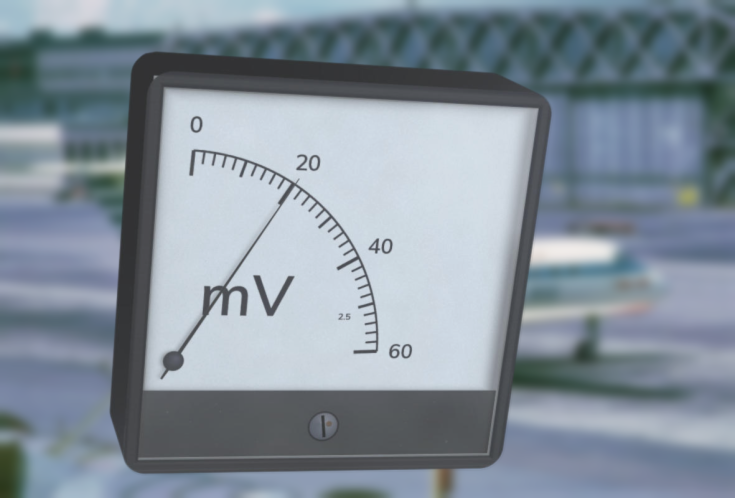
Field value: 20 (mV)
